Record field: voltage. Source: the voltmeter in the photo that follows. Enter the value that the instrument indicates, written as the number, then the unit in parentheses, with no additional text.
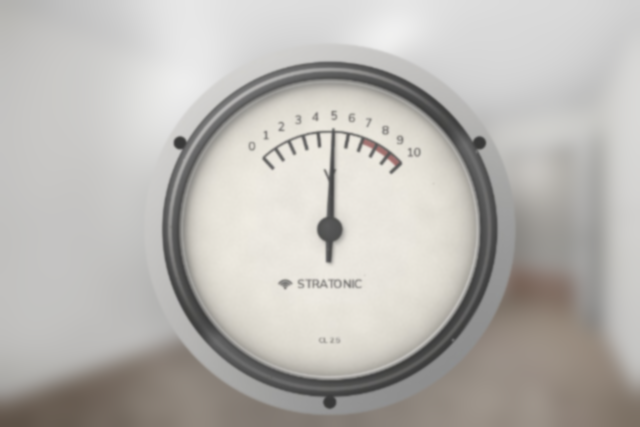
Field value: 5 (V)
